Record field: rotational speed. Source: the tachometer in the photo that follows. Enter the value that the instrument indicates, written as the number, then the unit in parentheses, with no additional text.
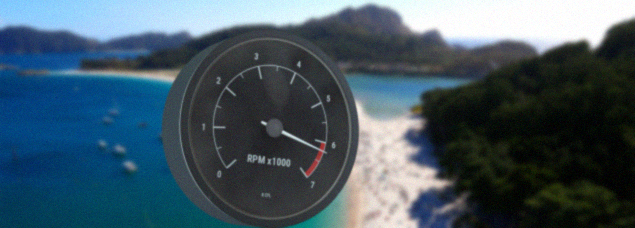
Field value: 6250 (rpm)
